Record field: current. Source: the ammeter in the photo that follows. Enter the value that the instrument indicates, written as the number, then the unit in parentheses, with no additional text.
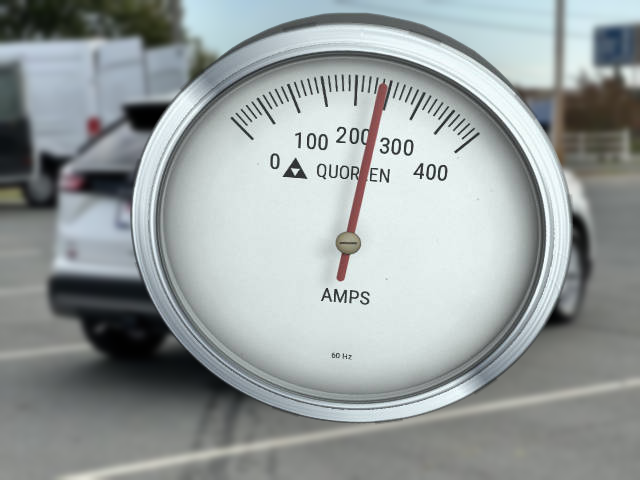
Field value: 240 (A)
